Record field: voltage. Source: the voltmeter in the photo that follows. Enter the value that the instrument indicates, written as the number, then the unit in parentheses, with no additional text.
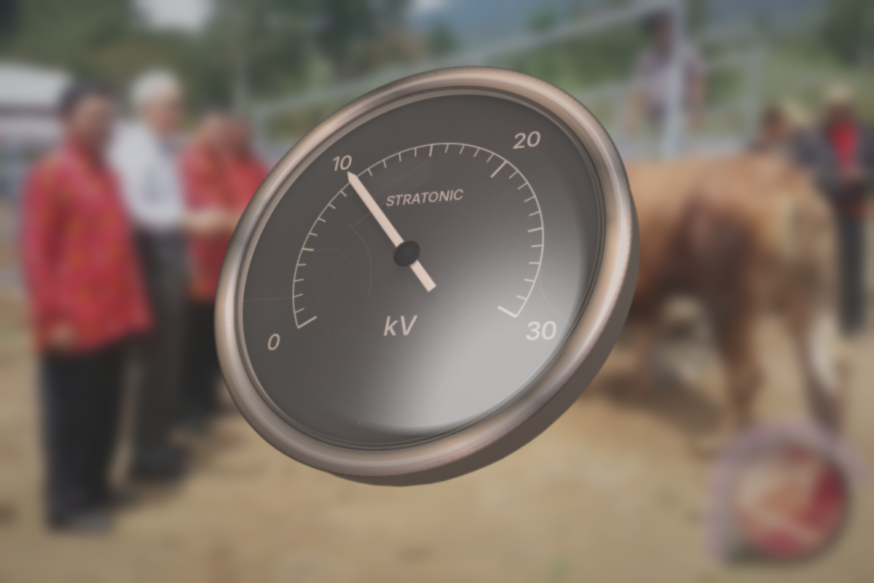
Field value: 10 (kV)
